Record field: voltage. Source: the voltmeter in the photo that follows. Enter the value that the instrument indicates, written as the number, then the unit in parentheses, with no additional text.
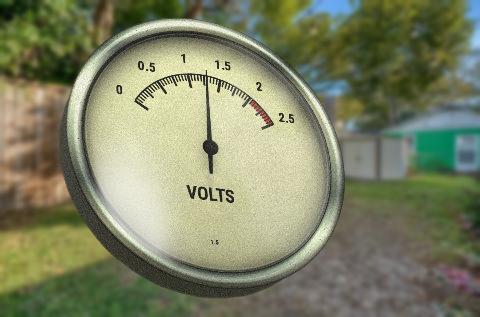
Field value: 1.25 (V)
